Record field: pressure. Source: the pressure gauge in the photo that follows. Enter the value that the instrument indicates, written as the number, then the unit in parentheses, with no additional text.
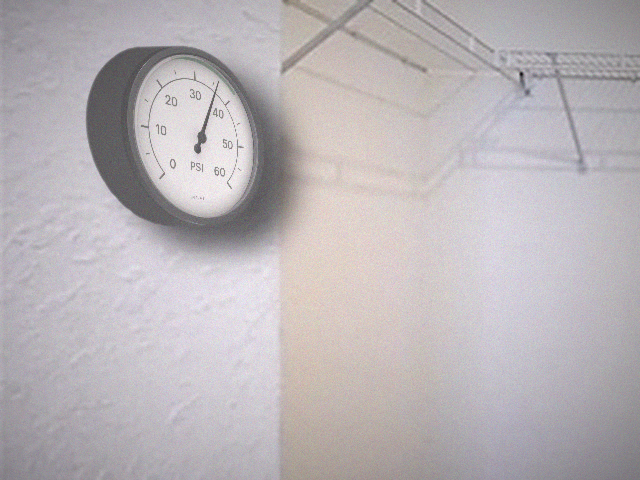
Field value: 35 (psi)
